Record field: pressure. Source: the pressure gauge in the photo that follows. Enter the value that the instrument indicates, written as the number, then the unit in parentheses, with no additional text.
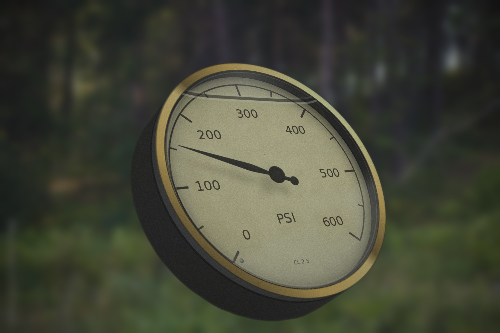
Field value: 150 (psi)
